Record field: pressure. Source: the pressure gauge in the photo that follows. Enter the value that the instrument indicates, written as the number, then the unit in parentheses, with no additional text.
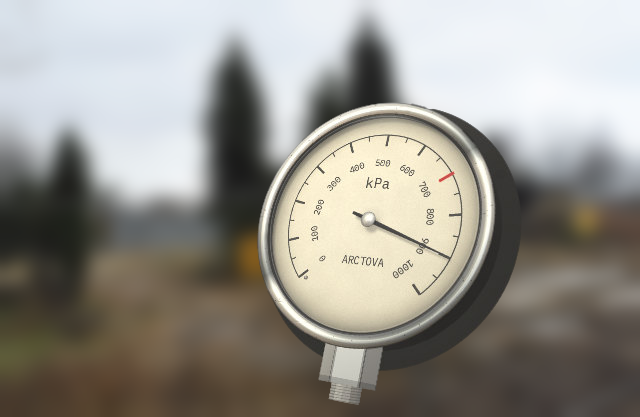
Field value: 900 (kPa)
